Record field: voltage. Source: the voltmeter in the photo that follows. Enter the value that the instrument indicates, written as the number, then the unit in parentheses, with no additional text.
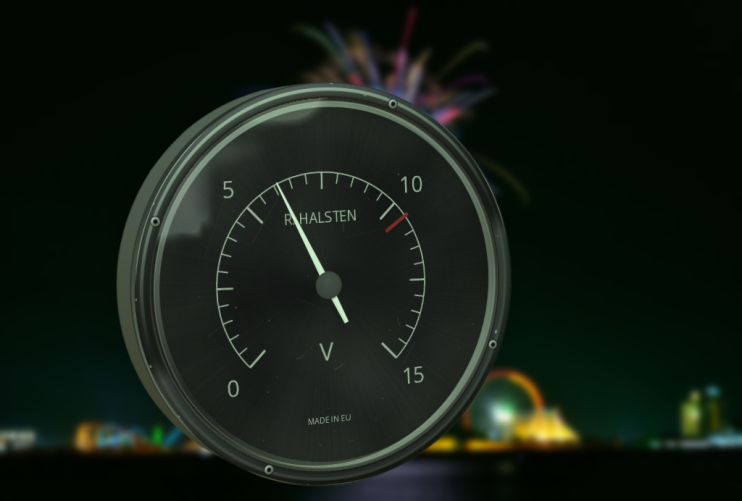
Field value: 6 (V)
